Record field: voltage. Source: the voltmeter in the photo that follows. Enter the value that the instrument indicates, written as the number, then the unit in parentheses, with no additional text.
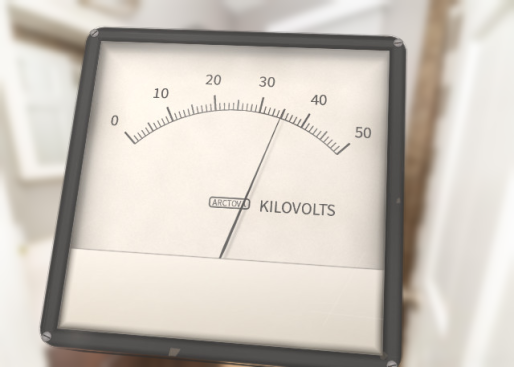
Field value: 35 (kV)
